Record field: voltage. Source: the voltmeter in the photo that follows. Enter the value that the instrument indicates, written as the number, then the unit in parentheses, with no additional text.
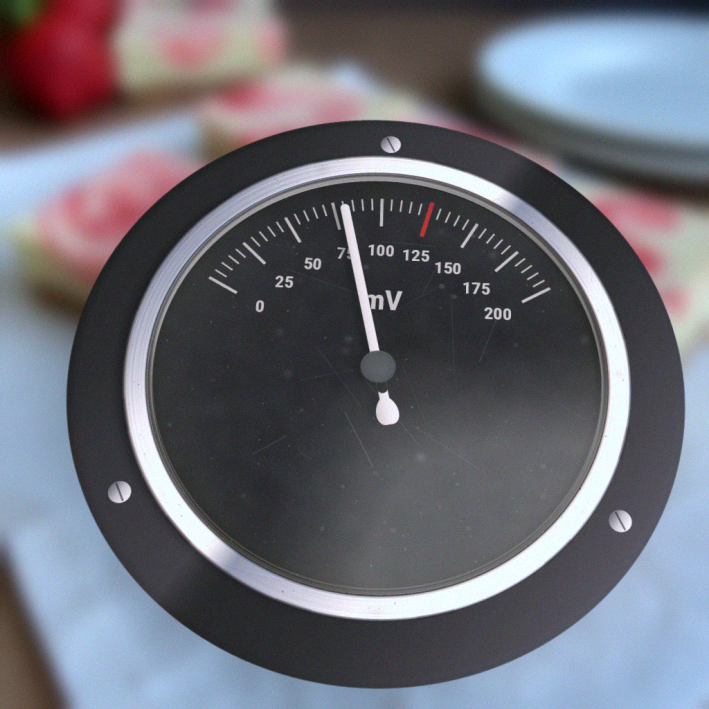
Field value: 80 (mV)
